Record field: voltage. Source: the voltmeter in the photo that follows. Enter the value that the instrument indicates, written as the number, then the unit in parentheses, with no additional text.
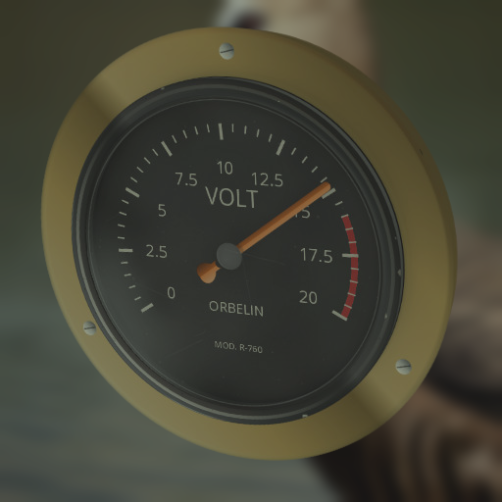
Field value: 14.75 (V)
